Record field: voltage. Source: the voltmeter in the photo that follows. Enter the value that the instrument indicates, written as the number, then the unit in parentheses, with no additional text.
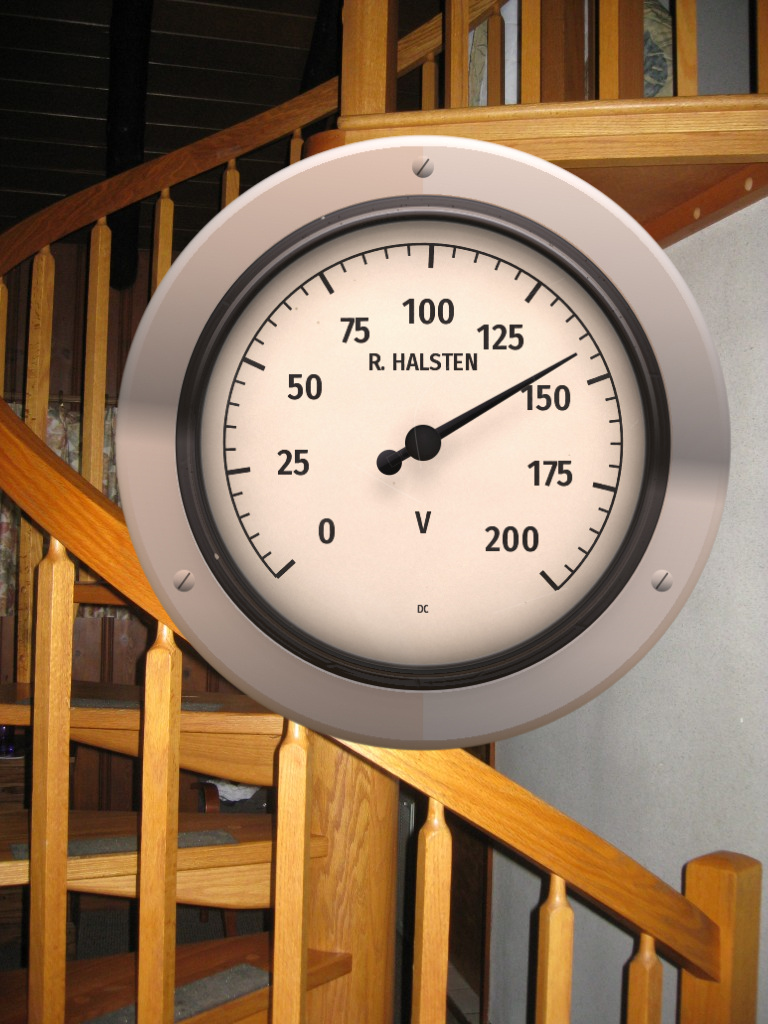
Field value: 142.5 (V)
